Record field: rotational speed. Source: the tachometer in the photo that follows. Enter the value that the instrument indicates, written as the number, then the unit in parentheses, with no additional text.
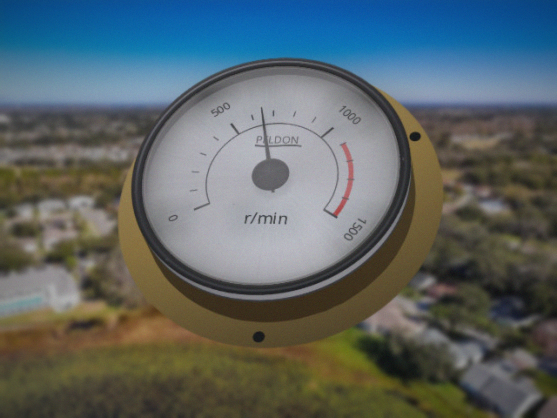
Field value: 650 (rpm)
